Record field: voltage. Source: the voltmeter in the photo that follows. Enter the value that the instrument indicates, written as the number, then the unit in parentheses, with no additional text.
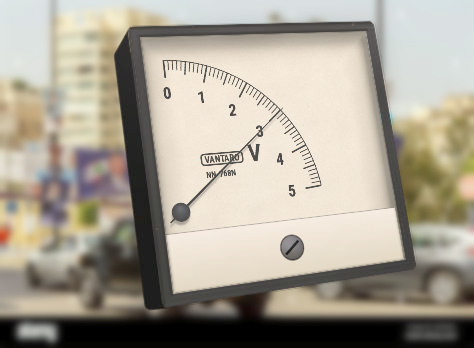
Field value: 3 (V)
